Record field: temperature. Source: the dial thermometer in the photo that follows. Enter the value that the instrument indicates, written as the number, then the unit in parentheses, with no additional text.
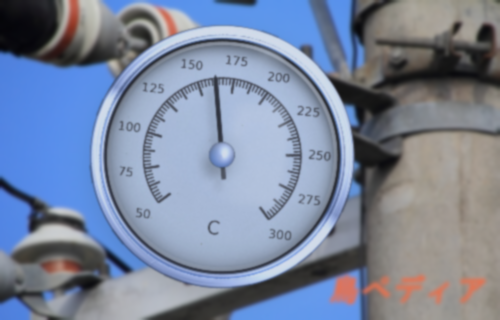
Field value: 162.5 (°C)
